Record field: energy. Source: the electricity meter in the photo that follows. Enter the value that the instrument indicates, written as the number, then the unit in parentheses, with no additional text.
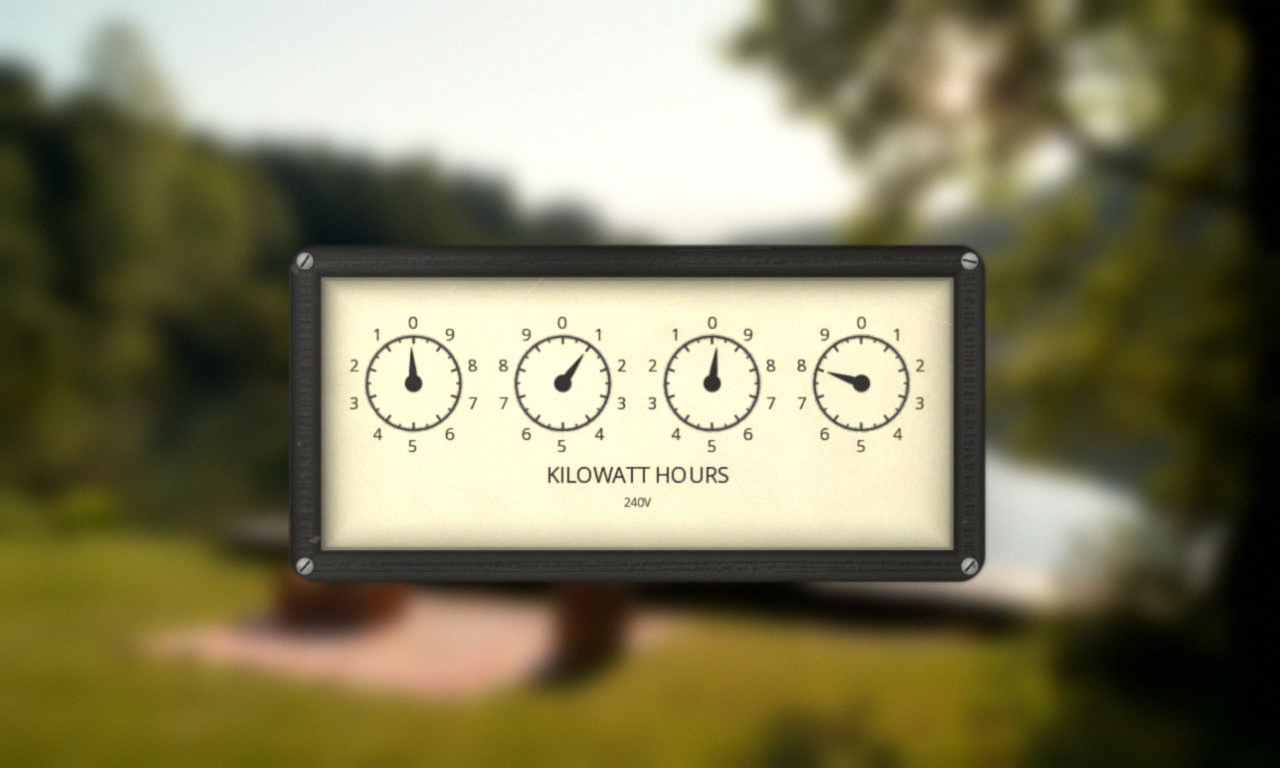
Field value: 98 (kWh)
